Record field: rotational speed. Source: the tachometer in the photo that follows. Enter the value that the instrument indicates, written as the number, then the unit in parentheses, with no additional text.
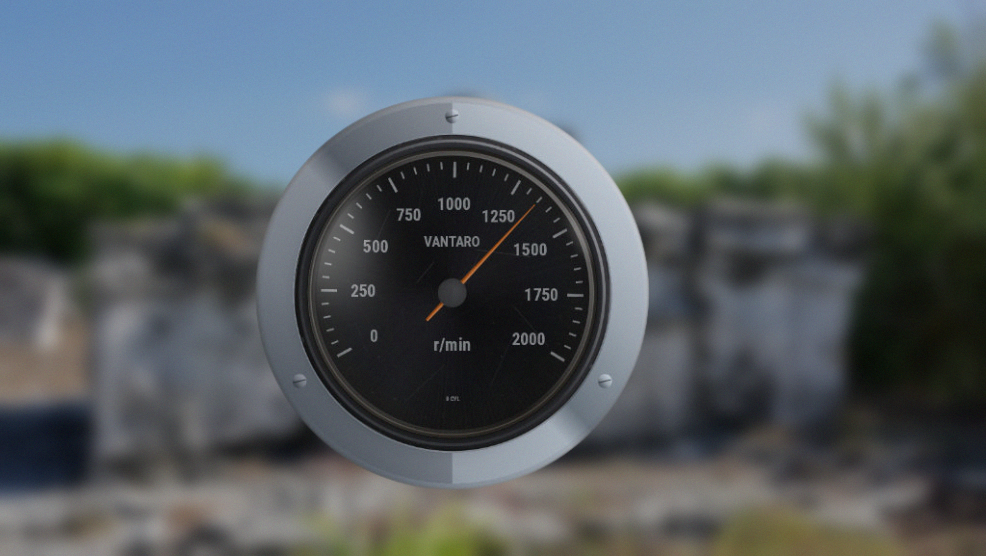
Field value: 1350 (rpm)
